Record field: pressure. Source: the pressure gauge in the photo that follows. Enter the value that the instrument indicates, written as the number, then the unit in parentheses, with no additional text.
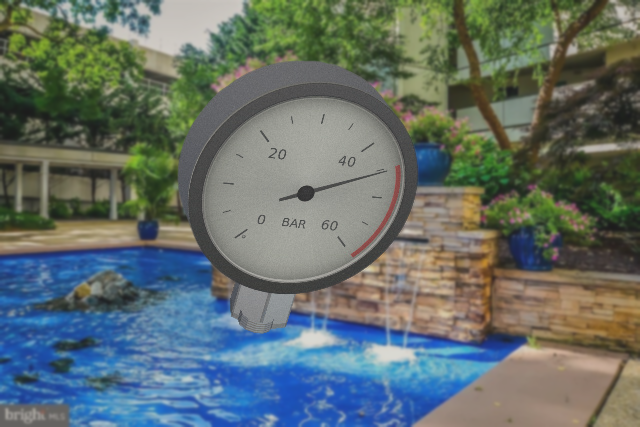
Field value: 45 (bar)
